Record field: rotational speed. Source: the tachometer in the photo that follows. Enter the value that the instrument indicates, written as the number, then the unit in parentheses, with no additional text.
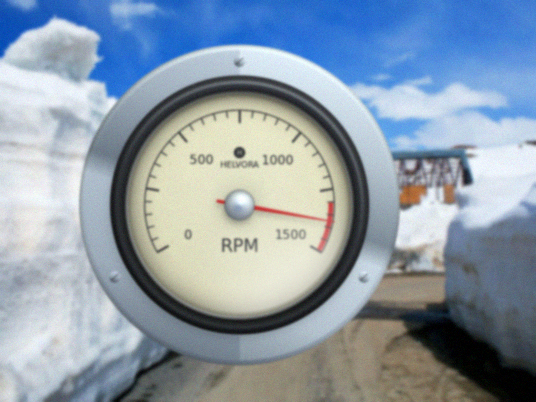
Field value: 1375 (rpm)
